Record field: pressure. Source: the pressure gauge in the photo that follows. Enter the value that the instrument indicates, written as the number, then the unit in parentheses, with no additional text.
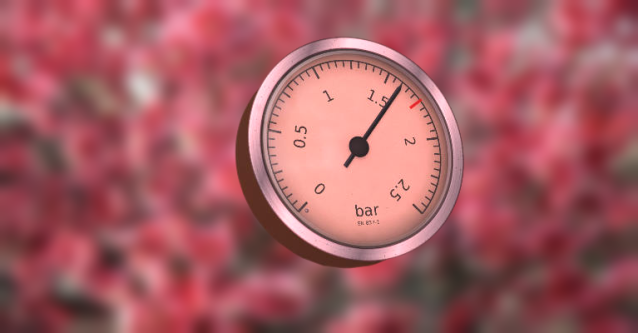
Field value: 1.6 (bar)
